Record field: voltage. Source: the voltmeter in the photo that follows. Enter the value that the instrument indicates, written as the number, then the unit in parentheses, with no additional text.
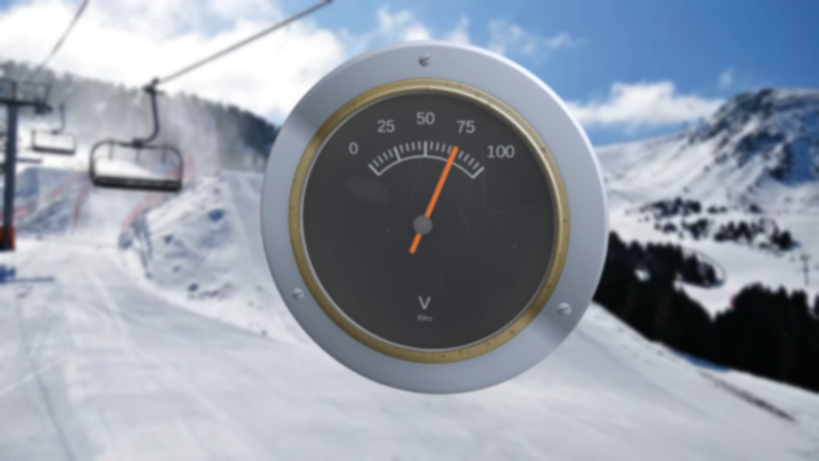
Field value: 75 (V)
